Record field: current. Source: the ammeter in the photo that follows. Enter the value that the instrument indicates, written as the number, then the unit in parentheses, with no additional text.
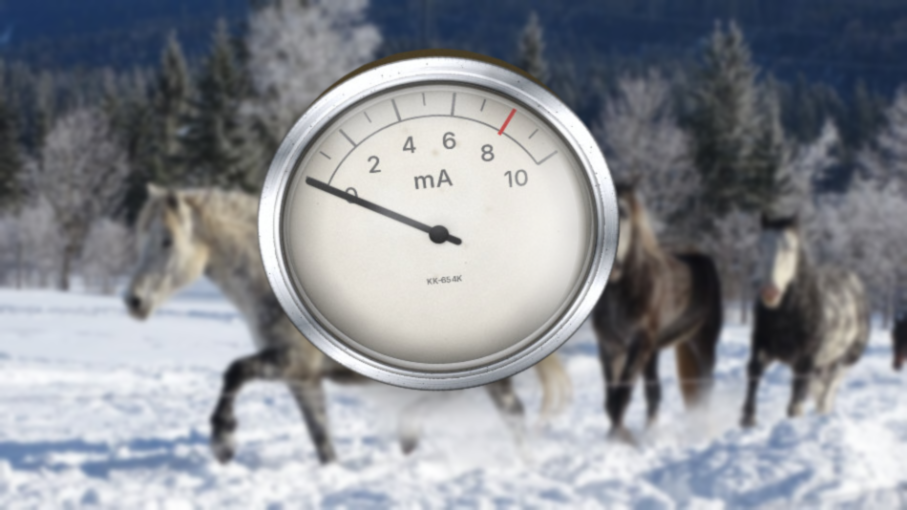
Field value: 0 (mA)
